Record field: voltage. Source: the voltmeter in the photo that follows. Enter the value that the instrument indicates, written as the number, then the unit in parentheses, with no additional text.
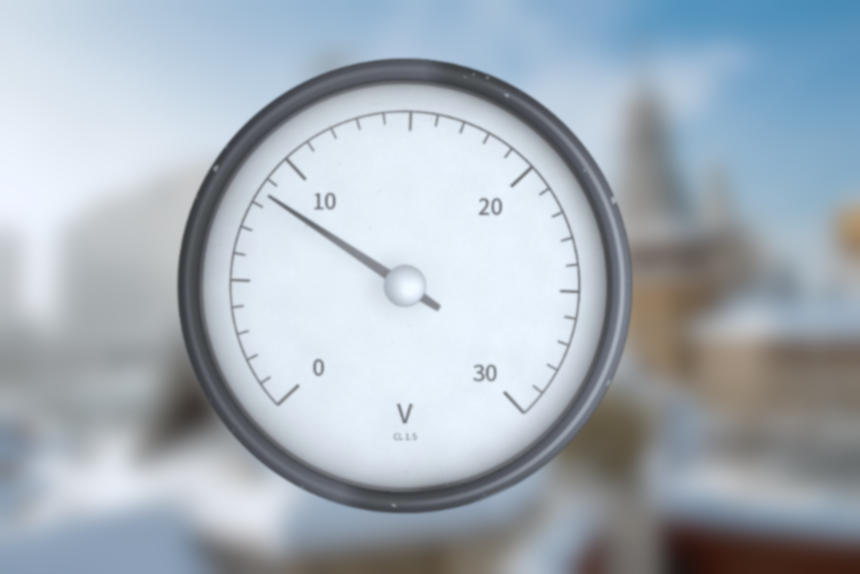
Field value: 8.5 (V)
